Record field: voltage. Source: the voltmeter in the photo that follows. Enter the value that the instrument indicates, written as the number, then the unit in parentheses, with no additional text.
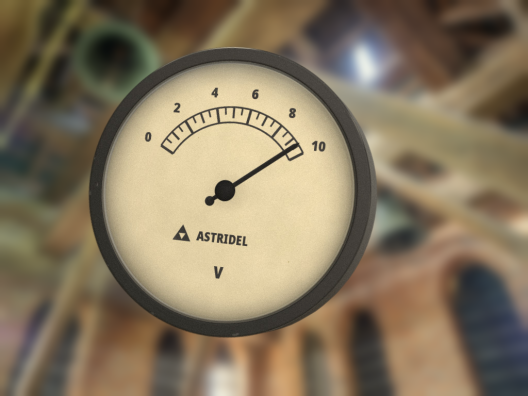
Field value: 9.5 (V)
